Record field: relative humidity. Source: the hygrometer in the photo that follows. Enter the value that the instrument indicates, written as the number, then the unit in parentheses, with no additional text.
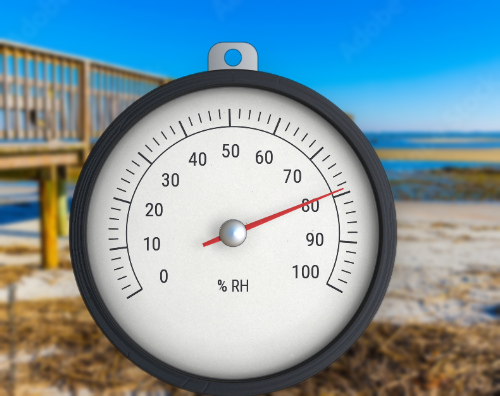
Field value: 79 (%)
